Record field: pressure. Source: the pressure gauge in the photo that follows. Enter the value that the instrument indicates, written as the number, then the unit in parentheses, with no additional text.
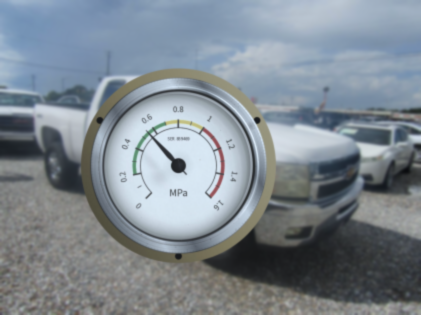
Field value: 0.55 (MPa)
